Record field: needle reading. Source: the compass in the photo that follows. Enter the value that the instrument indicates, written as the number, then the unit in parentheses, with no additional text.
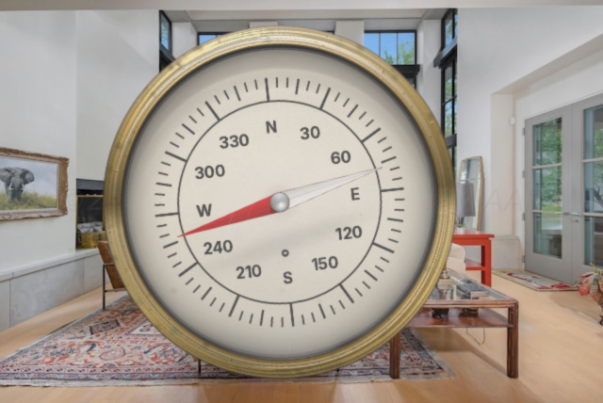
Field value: 257.5 (°)
